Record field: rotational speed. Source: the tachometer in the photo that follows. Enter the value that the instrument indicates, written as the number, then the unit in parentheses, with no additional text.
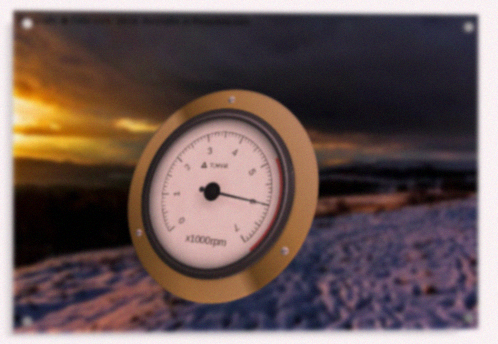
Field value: 6000 (rpm)
